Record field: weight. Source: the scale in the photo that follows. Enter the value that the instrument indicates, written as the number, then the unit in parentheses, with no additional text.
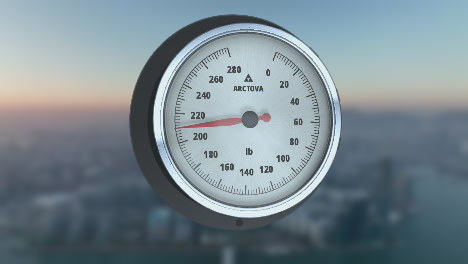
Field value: 210 (lb)
